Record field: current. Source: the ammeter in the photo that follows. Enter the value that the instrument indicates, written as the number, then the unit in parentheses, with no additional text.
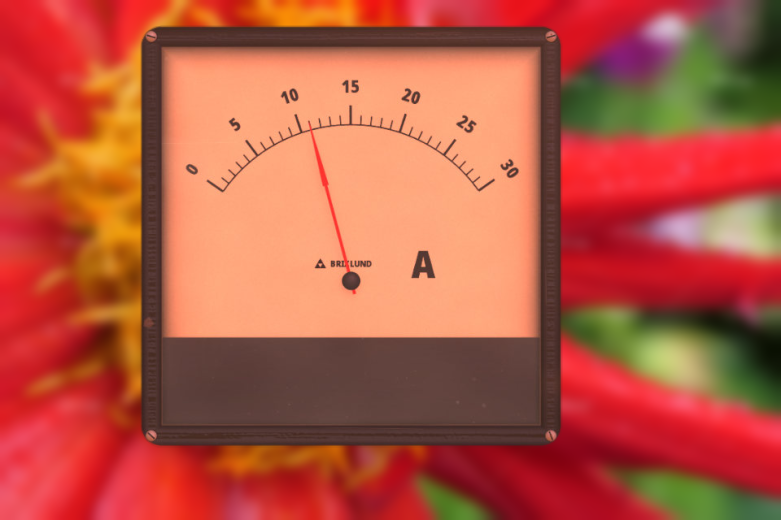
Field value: 11 (A)
